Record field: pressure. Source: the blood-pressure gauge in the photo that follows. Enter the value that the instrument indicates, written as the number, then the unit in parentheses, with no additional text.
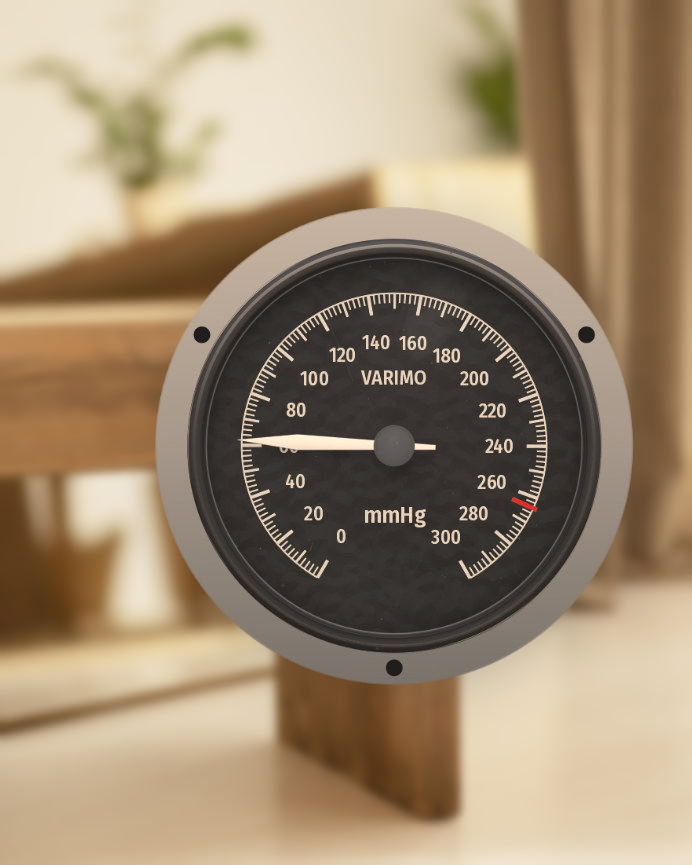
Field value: 62 (mmHg)
